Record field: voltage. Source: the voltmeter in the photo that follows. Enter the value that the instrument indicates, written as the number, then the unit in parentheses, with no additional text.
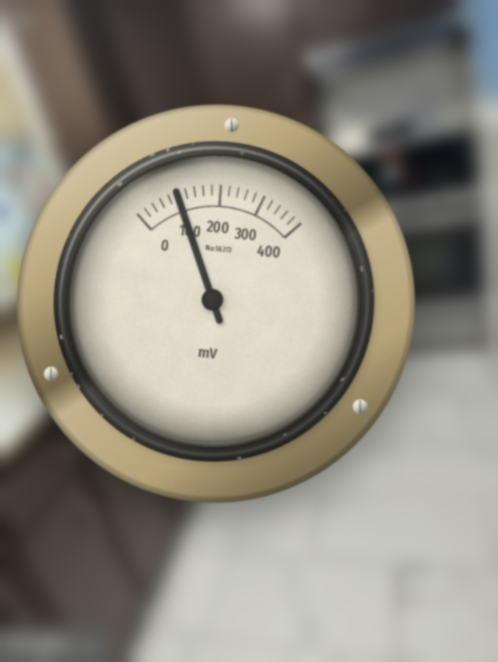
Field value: 100 (mV)
